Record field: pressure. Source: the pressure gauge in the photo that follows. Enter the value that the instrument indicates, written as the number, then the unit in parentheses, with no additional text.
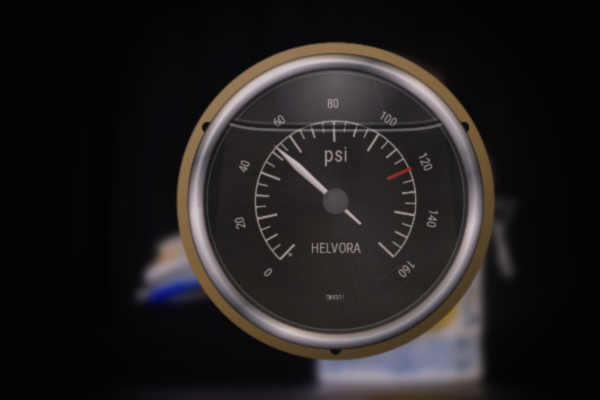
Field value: 52.5 (psi)
